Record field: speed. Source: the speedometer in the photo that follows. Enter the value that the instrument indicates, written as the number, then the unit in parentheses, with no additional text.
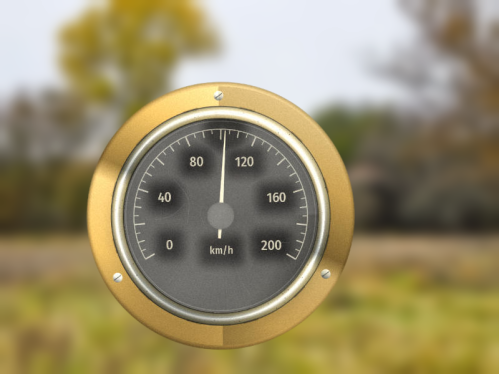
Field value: 102.5 (km/h)
